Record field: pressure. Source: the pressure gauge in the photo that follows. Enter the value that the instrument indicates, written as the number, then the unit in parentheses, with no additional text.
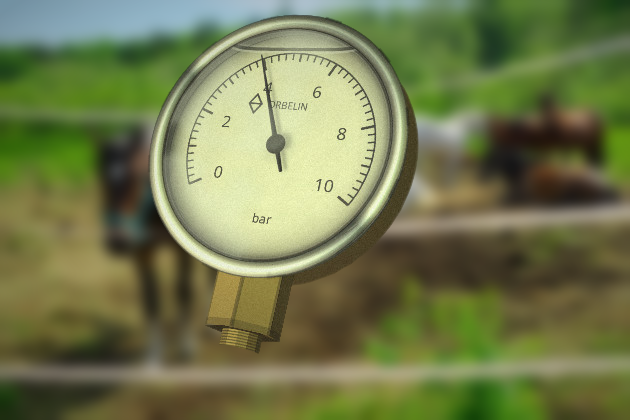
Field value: 4 (bar)
